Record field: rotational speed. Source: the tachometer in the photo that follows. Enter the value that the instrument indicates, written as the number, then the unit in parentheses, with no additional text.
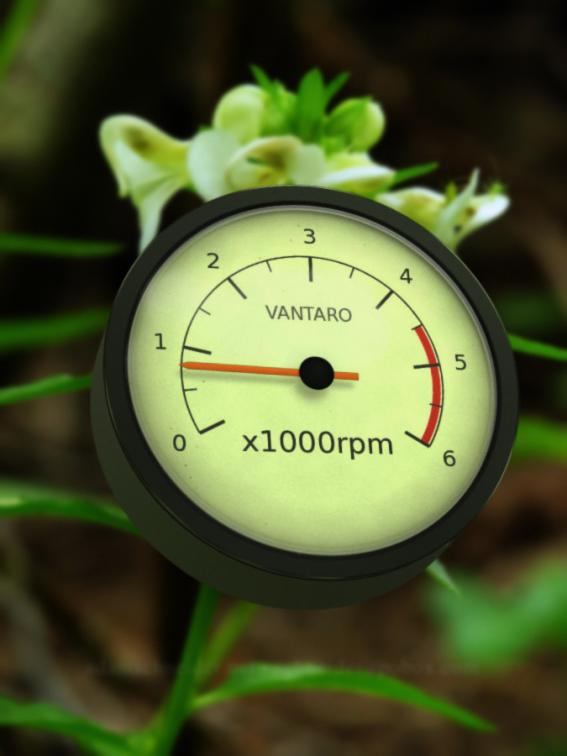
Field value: 750 (rpm)
